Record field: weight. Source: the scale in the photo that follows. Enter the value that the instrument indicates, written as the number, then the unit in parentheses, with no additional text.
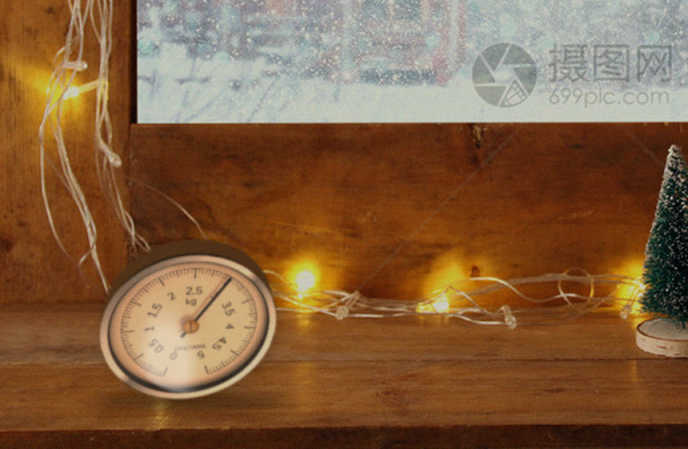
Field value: 3 (kg)
